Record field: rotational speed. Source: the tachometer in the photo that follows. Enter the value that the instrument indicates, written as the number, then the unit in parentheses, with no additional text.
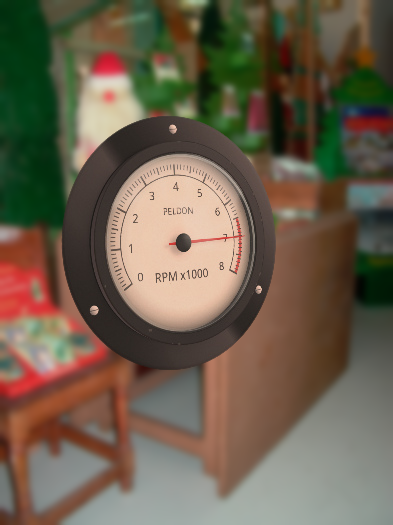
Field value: 7000 (rpm)
